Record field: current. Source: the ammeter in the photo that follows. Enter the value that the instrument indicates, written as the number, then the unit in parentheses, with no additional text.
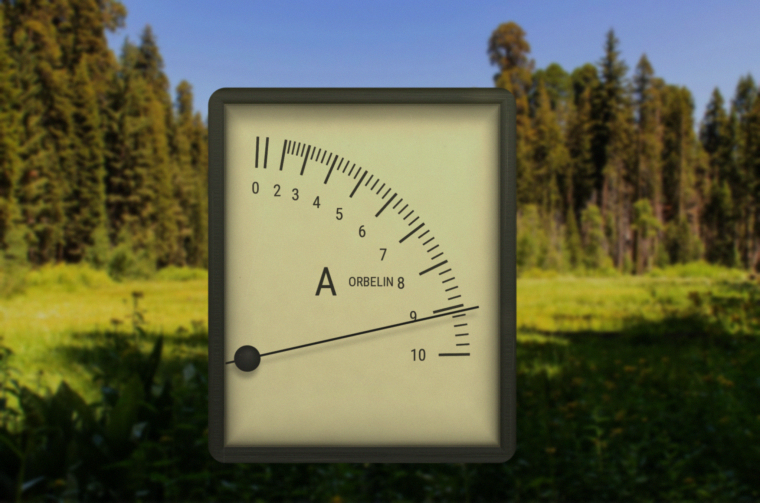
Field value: 9.1 (A)
